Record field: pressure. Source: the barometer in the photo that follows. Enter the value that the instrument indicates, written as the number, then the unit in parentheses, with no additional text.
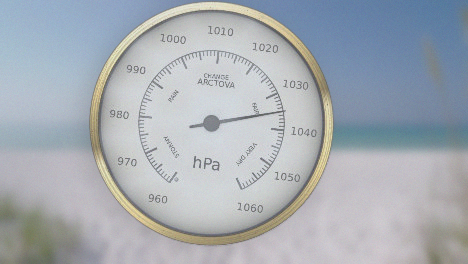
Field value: 1035 (hPa)
